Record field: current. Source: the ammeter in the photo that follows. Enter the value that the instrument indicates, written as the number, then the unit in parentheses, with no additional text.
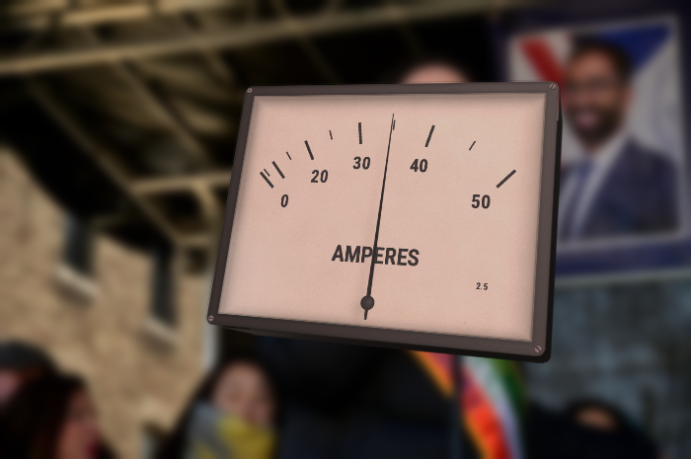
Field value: 35 (A)
